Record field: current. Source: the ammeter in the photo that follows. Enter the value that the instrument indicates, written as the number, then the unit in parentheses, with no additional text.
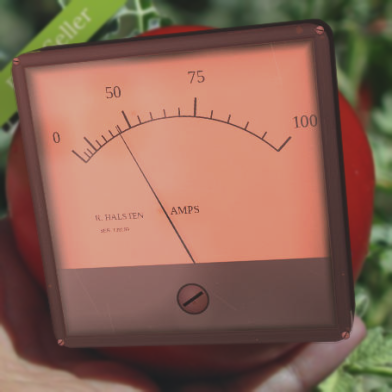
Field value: 45 (A)
